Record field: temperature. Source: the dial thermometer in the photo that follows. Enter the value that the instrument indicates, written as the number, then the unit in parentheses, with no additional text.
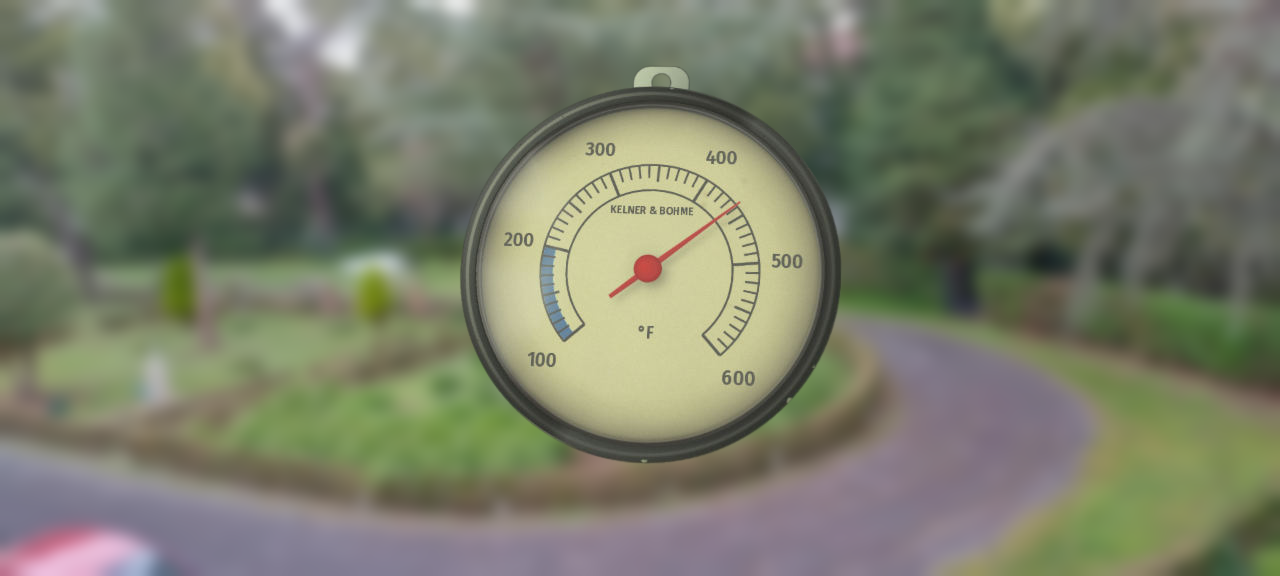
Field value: 440 (°F)
